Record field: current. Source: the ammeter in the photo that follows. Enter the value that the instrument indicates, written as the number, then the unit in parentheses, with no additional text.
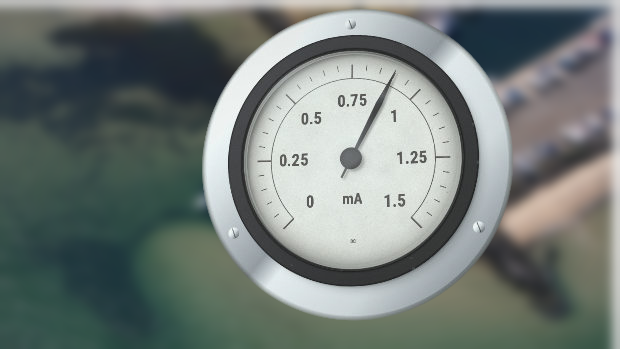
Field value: 0.9 (mA)
